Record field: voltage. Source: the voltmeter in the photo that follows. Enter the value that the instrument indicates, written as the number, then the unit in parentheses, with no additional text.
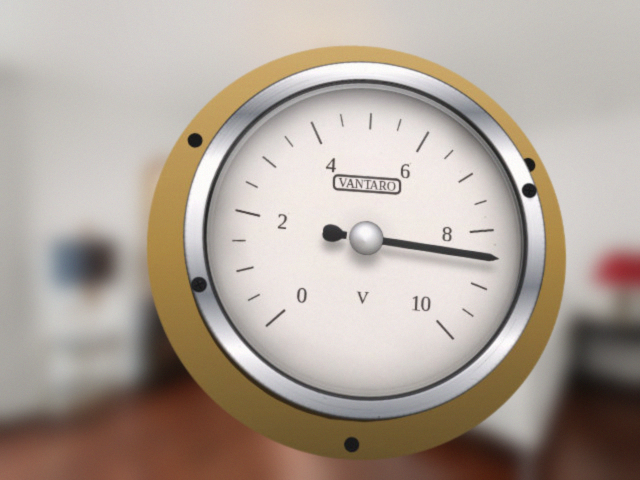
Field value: 8.5 (V)
